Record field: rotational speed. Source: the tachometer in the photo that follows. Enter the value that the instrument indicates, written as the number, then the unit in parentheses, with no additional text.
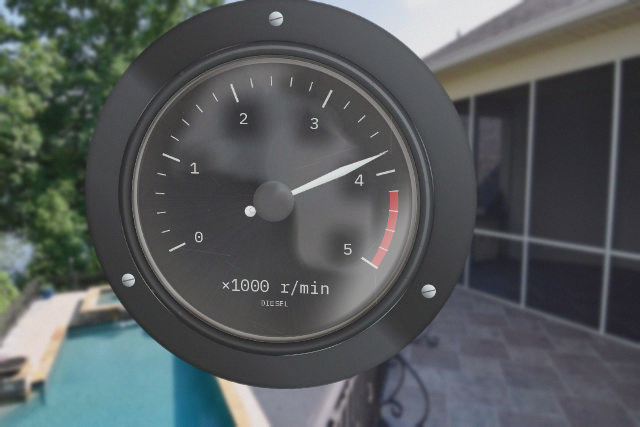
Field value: 3800 (rpm)
